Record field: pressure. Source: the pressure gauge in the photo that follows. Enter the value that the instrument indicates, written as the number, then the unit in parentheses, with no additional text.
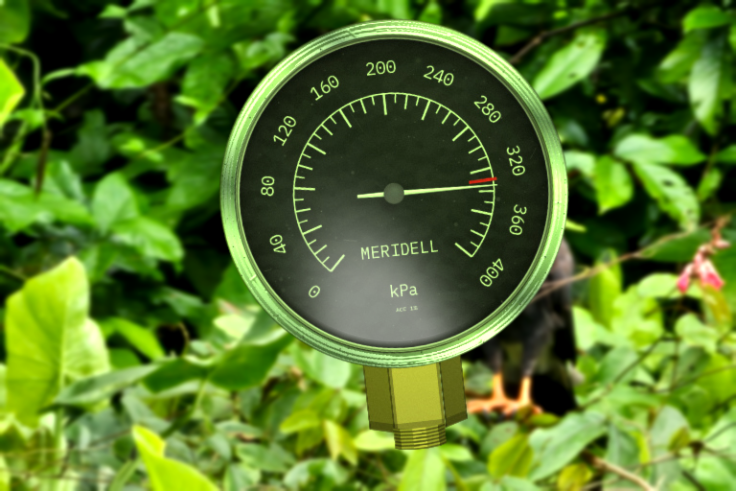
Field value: 335 (kPa)
